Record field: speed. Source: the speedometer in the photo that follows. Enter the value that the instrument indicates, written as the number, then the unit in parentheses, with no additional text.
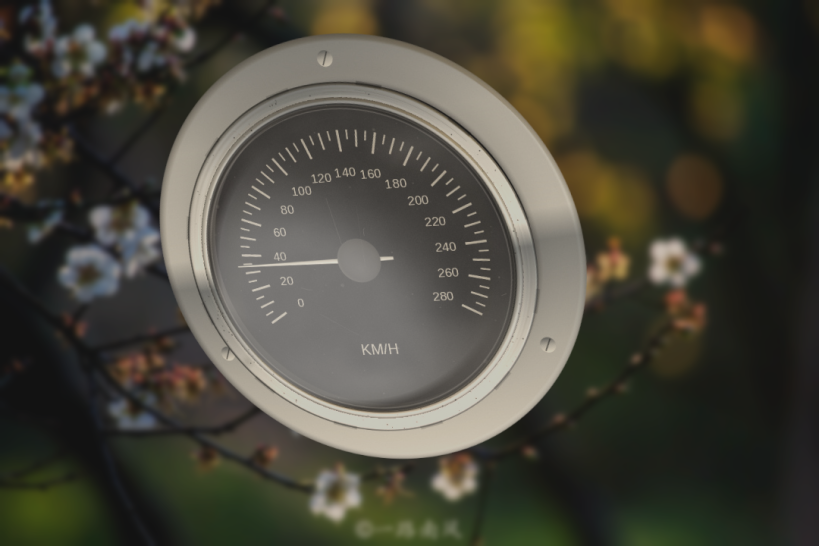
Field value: 35 (km/h)
